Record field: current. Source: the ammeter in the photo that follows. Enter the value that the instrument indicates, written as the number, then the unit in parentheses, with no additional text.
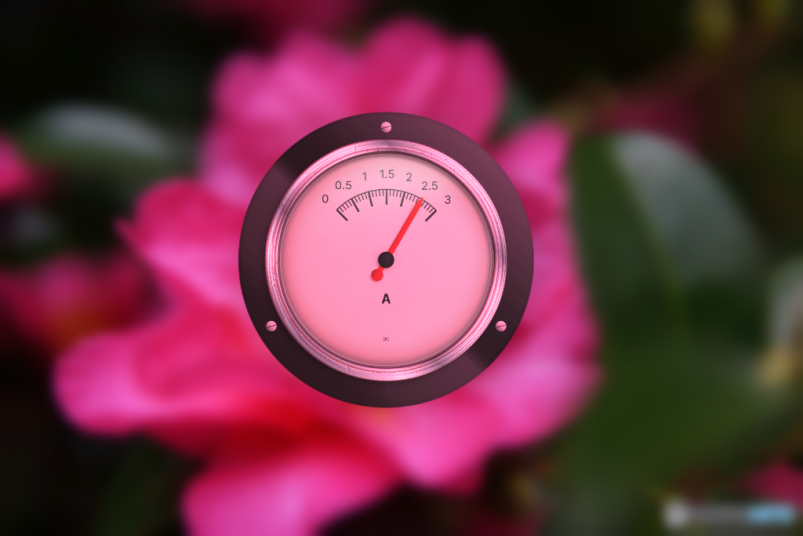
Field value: 2.5 (A)
